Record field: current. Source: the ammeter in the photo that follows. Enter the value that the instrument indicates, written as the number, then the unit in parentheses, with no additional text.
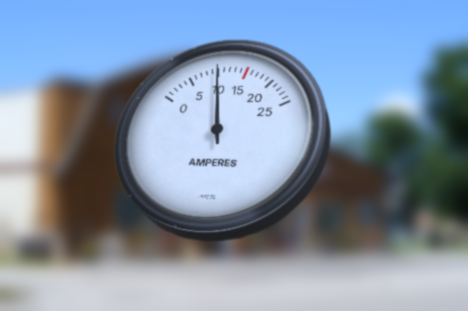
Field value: 10 (A)
